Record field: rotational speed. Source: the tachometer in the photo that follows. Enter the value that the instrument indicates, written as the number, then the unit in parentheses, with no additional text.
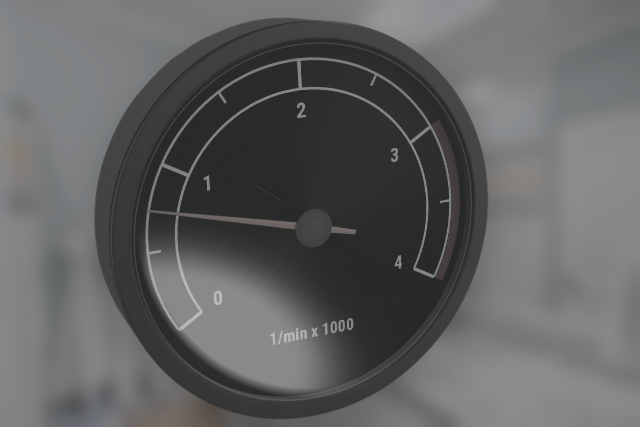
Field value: 750 (rpm)
